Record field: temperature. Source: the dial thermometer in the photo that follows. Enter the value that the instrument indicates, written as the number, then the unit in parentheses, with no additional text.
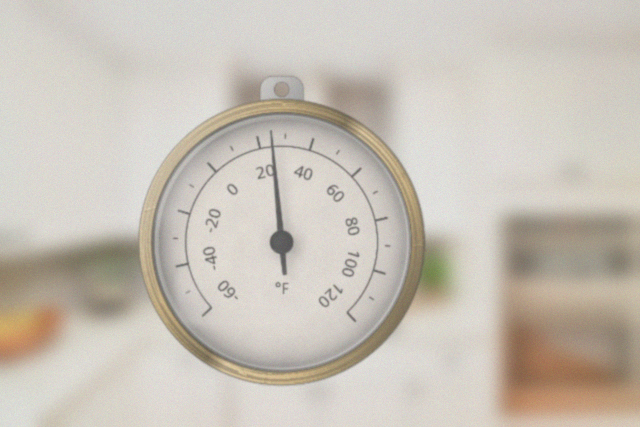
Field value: 25 (°F)
